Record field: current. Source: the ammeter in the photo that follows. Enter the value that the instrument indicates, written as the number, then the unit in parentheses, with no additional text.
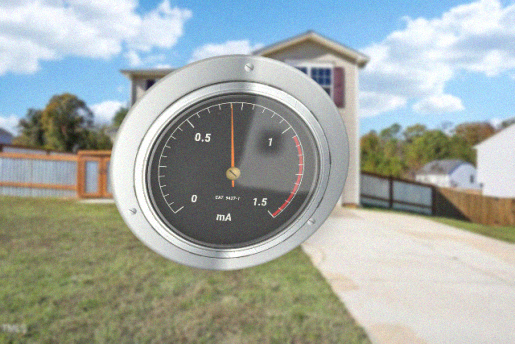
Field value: 0.7 (mA)
